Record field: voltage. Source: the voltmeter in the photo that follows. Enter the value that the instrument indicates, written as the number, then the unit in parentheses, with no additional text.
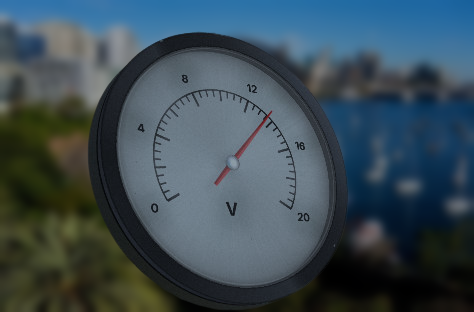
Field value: 13.5 (V)
